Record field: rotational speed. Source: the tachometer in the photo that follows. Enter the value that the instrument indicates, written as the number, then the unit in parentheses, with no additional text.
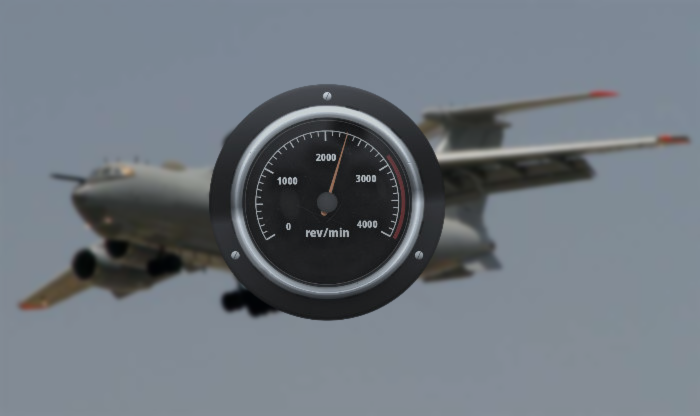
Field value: 2300 (rpm)
